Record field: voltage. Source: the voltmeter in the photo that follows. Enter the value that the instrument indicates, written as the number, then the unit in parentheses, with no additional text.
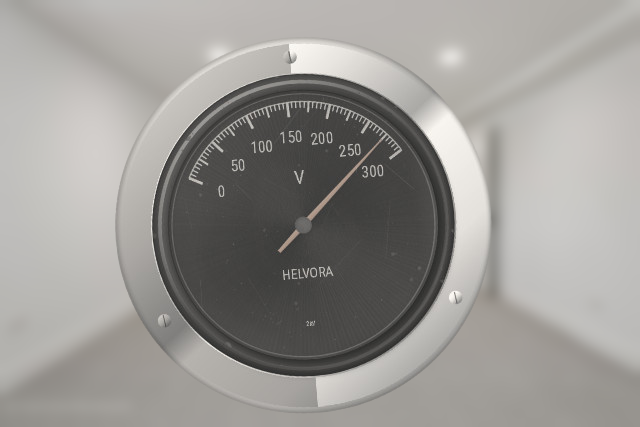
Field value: 275 (V)
